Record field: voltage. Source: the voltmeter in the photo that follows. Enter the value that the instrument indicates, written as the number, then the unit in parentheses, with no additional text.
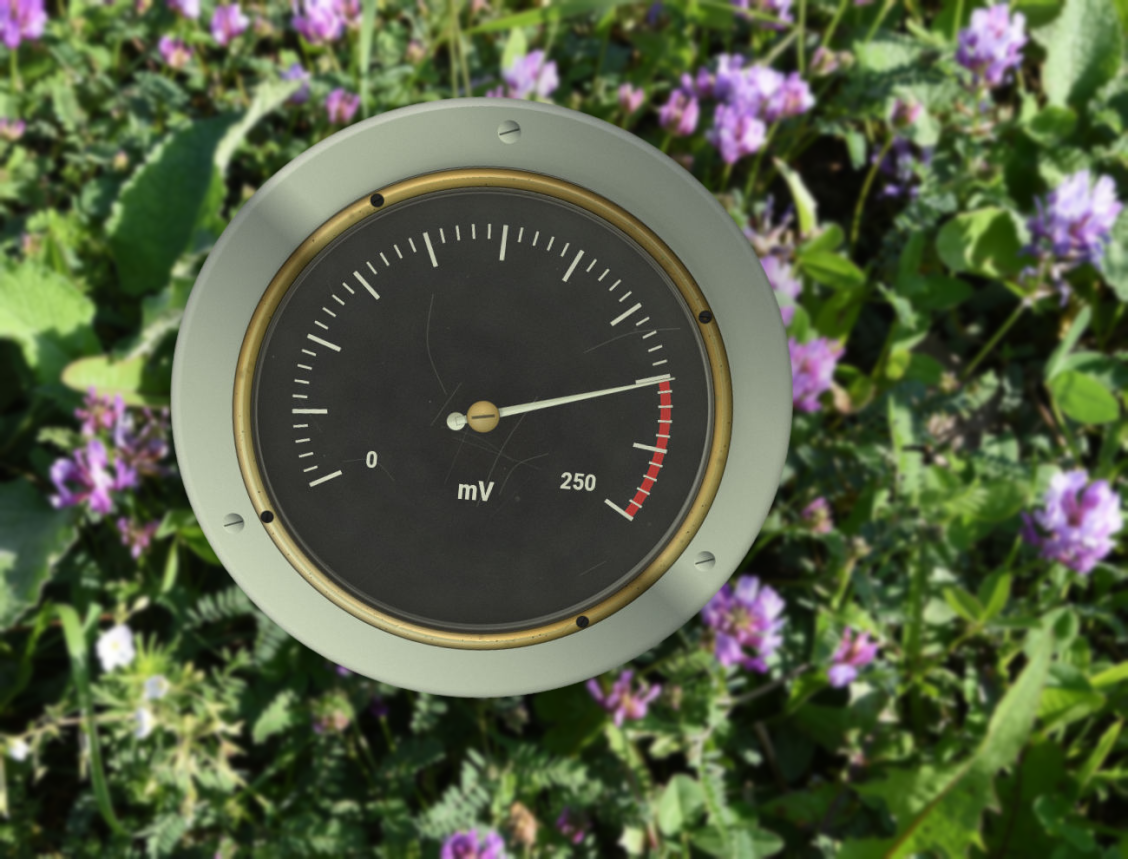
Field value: 200 (mV)
